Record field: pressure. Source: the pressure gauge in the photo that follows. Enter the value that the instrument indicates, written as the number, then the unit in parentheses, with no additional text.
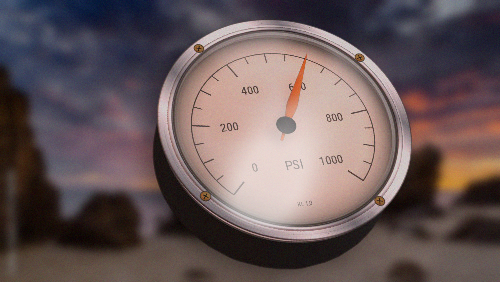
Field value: 600 (psi)
